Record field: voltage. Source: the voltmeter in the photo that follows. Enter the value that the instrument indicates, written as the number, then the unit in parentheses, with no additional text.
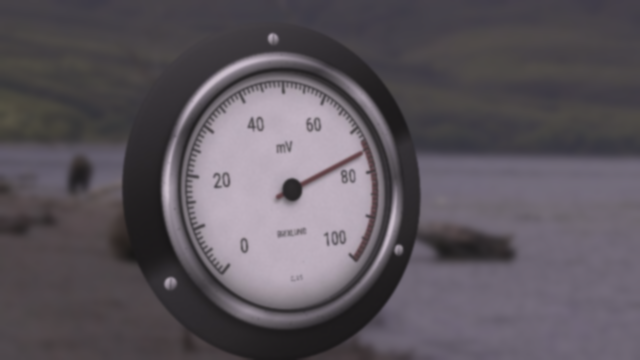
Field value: 75 (mV)
